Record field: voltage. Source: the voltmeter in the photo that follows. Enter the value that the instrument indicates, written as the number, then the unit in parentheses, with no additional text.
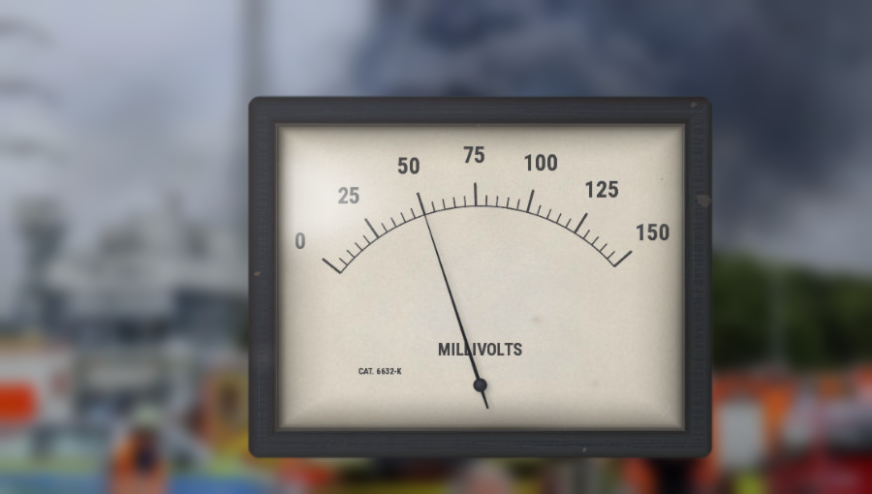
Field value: 50 (mV)
